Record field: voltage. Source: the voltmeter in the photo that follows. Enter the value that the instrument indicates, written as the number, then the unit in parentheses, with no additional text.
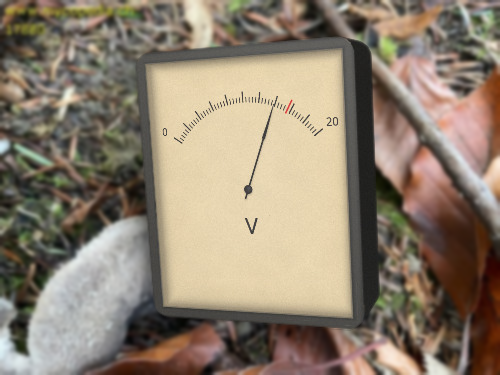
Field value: 14 (V)
